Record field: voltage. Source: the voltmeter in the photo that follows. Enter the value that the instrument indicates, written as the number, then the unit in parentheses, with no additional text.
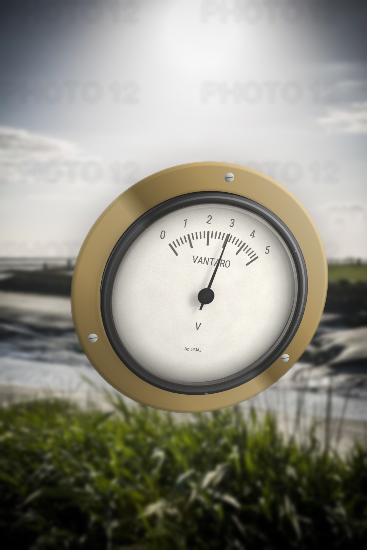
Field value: 3 (V)
